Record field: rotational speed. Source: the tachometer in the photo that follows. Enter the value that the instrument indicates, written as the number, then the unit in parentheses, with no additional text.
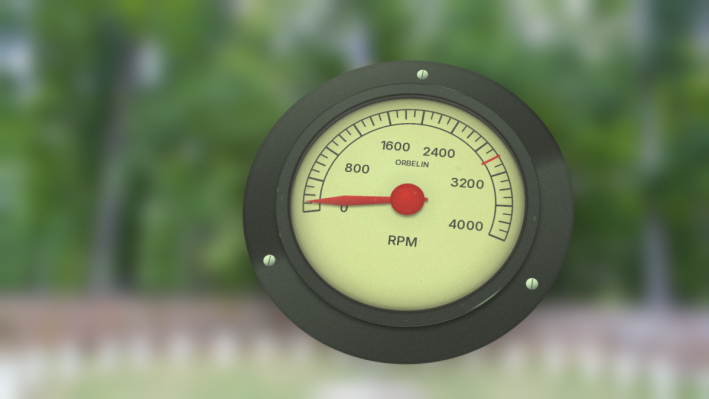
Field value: 100 (rpm)
